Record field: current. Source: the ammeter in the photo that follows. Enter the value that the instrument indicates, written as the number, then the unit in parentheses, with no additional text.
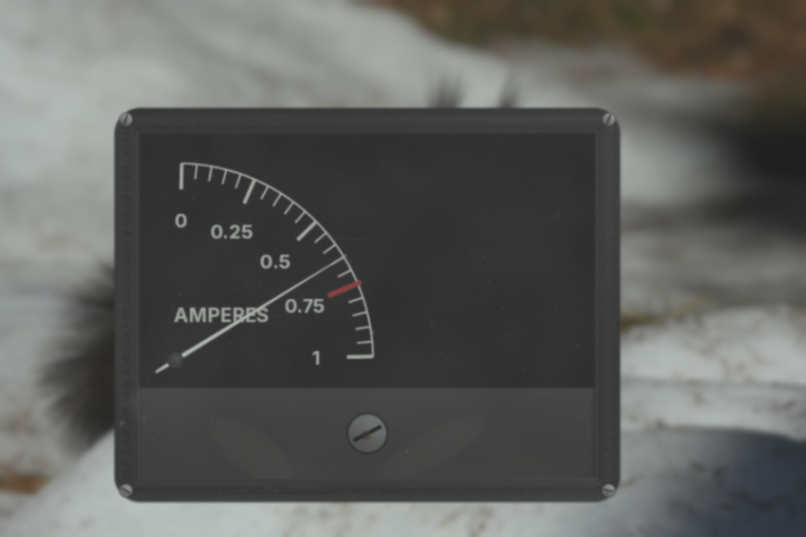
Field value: 0.65 (A)
